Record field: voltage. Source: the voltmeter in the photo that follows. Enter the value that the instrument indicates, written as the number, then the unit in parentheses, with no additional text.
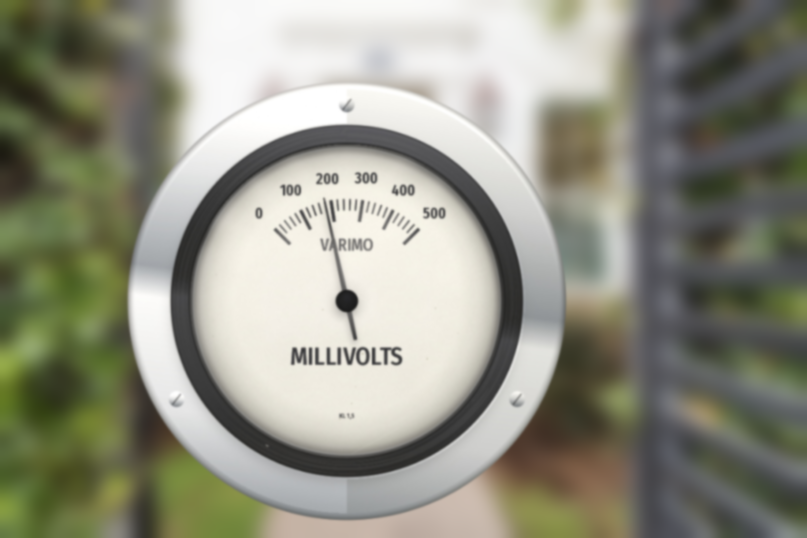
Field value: 180 (mV)
